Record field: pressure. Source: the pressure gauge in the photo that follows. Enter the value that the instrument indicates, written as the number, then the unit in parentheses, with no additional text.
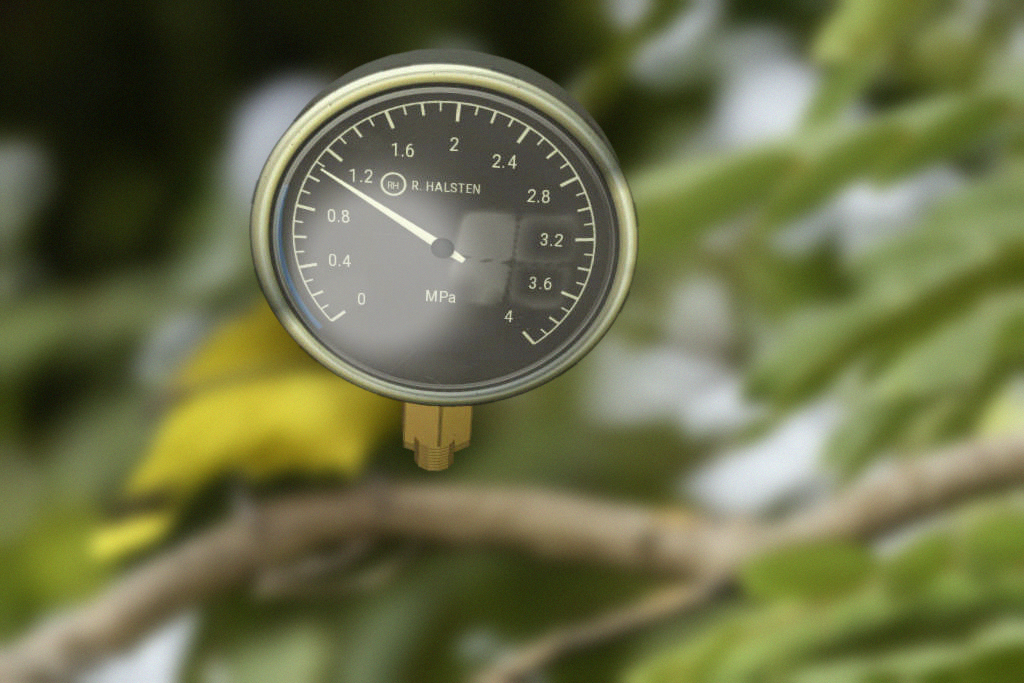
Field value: 1.1 (MPa)
